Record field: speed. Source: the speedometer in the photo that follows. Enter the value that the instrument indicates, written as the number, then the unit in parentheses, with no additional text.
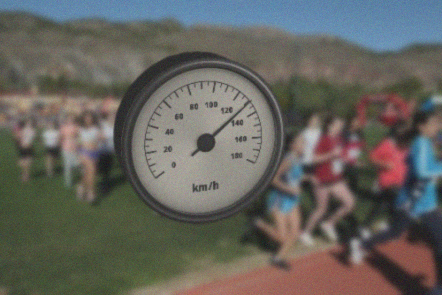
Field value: 130 (km/h)
